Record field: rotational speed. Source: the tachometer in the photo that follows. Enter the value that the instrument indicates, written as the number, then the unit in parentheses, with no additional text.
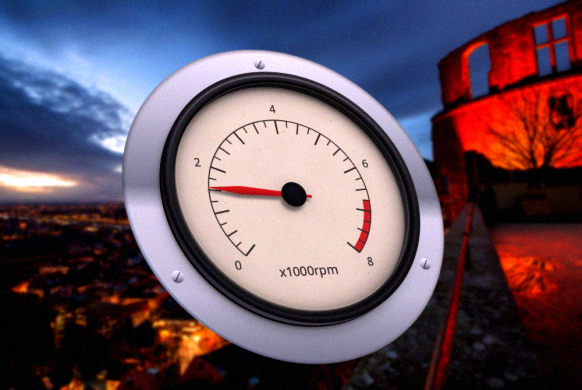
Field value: 1500 (rpm)
